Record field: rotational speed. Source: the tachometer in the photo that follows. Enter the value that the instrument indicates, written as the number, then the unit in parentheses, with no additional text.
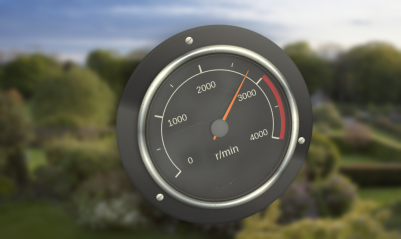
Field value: 2750 (rpm)
